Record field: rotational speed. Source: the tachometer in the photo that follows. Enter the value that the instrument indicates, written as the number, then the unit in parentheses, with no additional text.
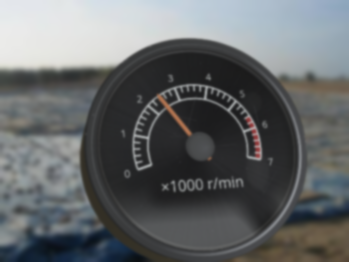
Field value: 2400 (rpm)
